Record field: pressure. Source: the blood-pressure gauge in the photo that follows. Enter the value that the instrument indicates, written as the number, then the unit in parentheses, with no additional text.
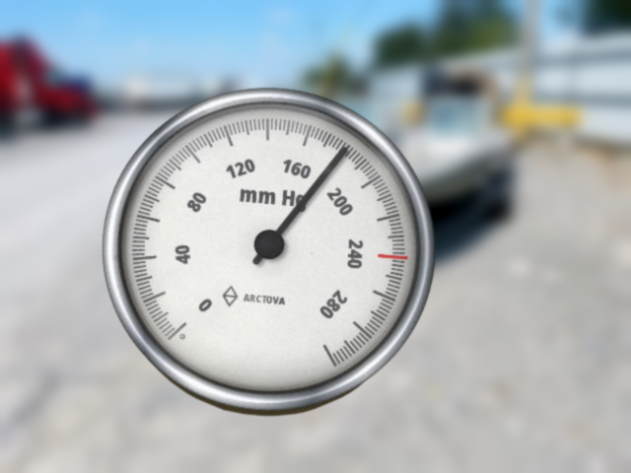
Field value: 180 (mmHg)
